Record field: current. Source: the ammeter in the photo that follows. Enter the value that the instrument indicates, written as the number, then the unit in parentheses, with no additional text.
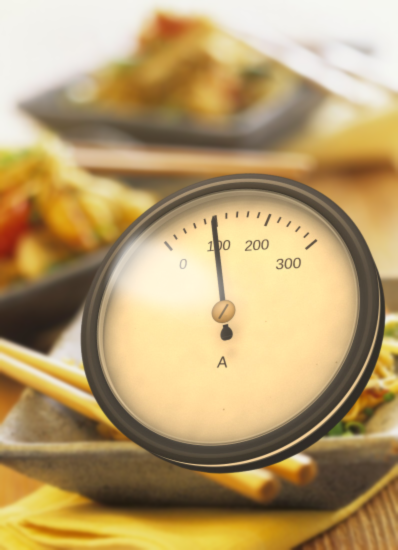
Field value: 100 (A)
